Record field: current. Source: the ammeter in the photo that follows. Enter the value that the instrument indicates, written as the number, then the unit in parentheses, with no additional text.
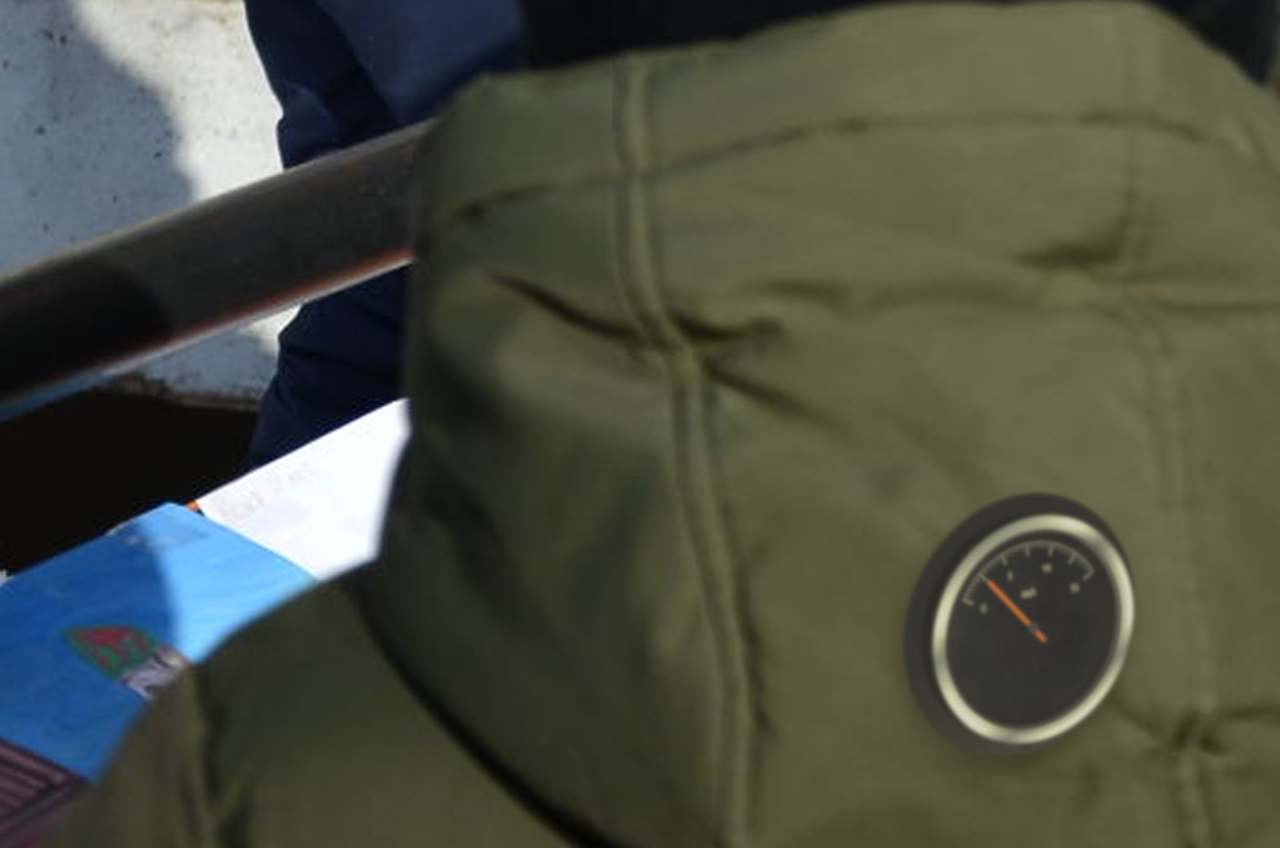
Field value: 2.5 (mA)
